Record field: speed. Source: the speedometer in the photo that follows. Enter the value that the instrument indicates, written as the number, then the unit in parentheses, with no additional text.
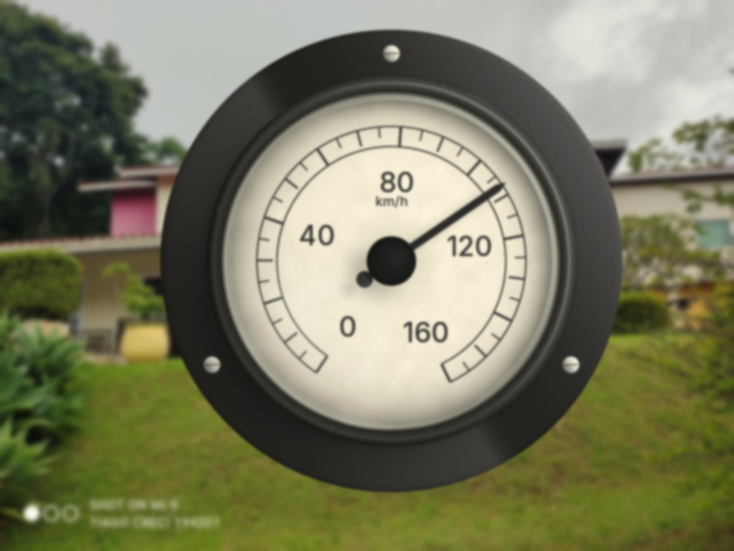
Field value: 107.5 (km/h)
